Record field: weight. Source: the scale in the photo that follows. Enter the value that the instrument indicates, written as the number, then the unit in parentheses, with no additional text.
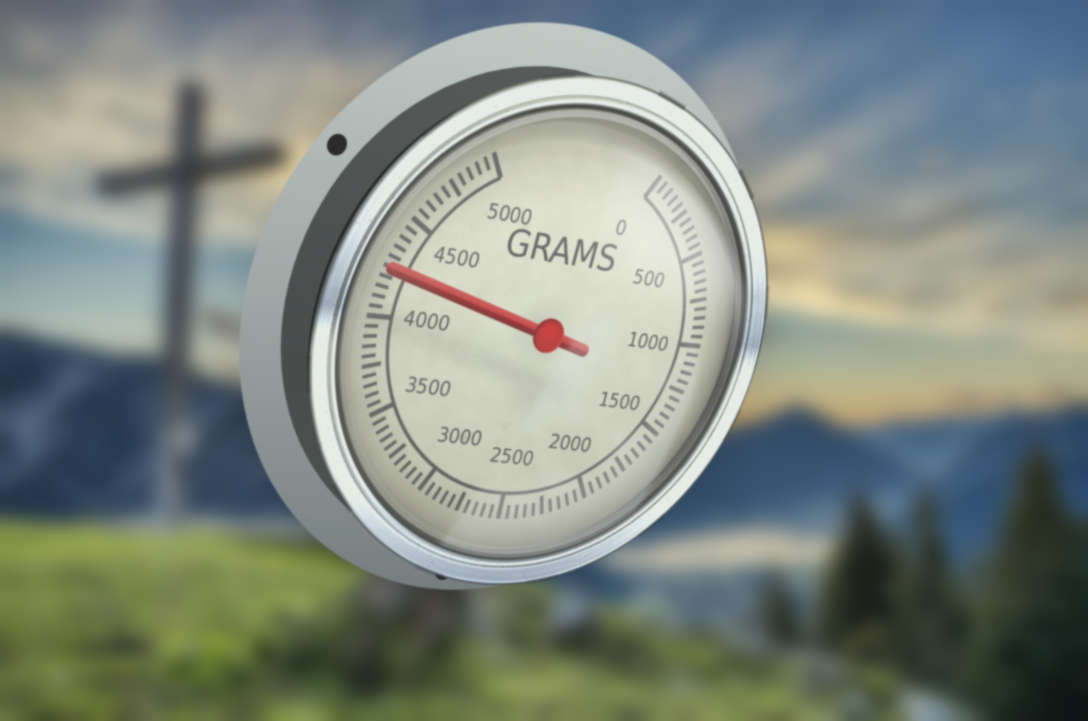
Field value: 4250 (g)
